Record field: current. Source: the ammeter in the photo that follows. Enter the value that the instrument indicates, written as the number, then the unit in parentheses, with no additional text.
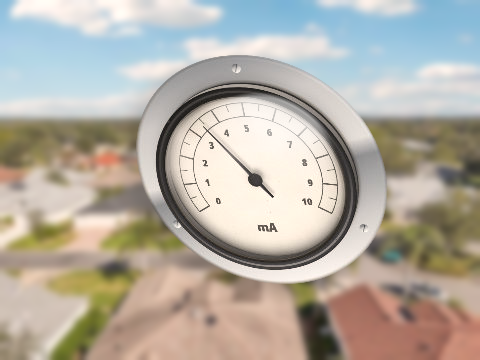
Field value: 3.5 (mA)
